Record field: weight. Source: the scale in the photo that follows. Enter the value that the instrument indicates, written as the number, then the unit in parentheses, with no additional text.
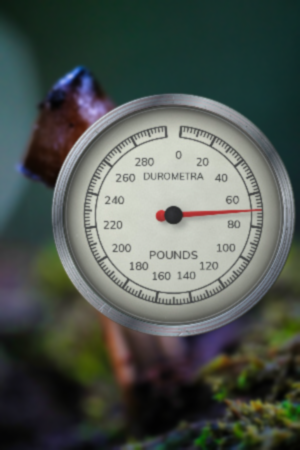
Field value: 70 (lb)
